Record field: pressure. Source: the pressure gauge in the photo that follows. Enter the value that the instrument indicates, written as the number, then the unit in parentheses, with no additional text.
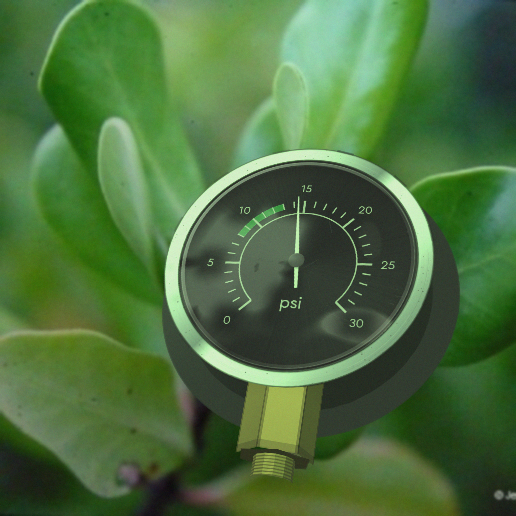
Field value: 14.5 (psi)
